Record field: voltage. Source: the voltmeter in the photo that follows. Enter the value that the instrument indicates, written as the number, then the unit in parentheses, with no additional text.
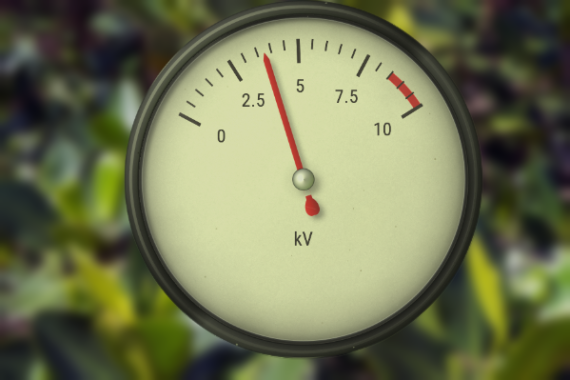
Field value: 3.75 (kV)
